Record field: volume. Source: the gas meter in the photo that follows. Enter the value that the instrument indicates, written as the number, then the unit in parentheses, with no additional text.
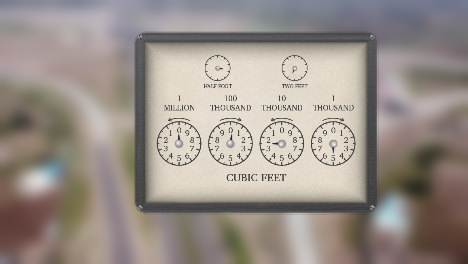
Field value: 2500 (ft³)
